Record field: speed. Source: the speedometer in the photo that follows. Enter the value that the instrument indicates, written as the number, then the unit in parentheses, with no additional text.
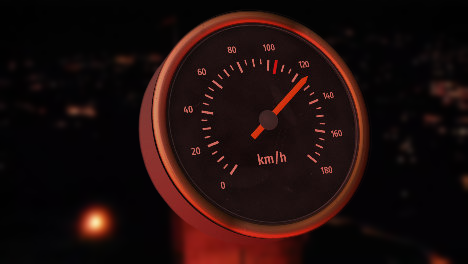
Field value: 125 (km/h)
